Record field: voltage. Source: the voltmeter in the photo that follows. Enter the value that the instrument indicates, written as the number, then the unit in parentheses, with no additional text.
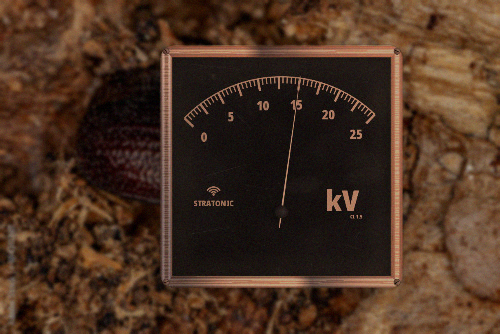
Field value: 15 (kV)
